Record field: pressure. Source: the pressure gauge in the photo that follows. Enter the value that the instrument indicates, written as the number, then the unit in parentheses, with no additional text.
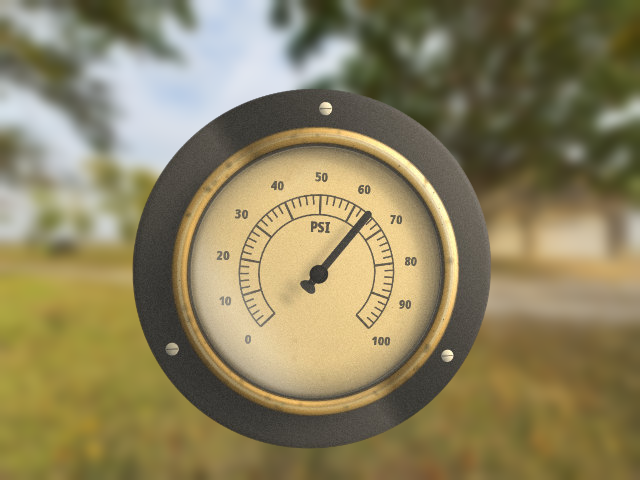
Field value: 64 (psi)
